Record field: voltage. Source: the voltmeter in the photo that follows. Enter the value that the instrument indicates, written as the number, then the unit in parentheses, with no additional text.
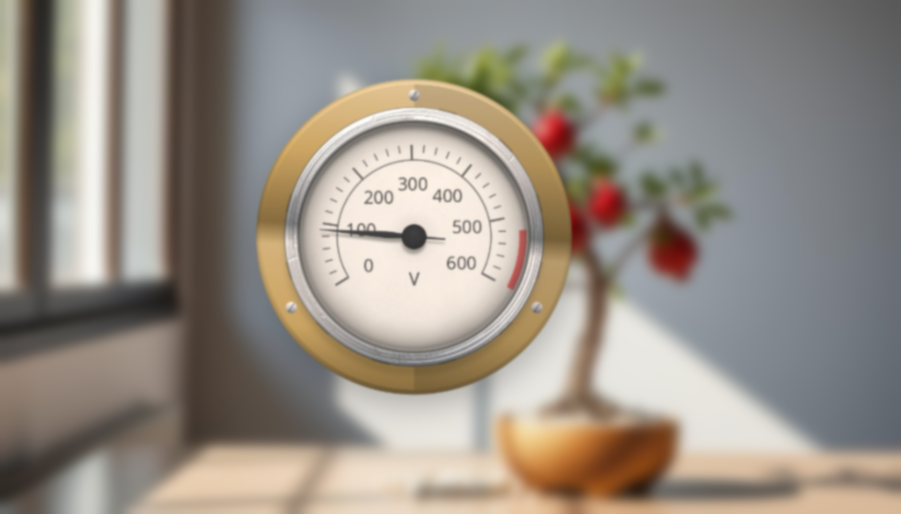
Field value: 90 (V)
